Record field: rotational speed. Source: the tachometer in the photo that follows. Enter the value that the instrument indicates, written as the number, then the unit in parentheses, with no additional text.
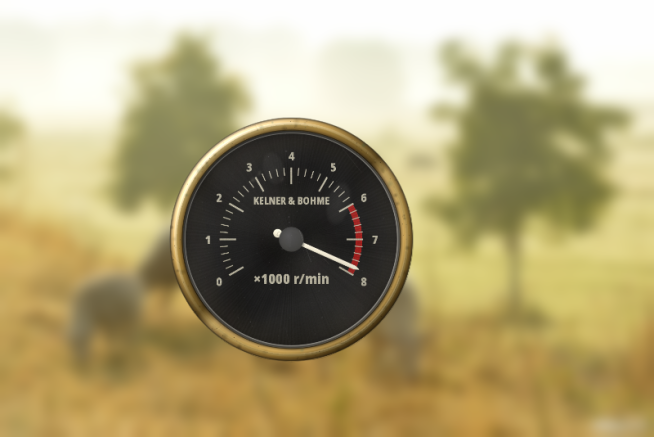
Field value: 7800 (rpm)
